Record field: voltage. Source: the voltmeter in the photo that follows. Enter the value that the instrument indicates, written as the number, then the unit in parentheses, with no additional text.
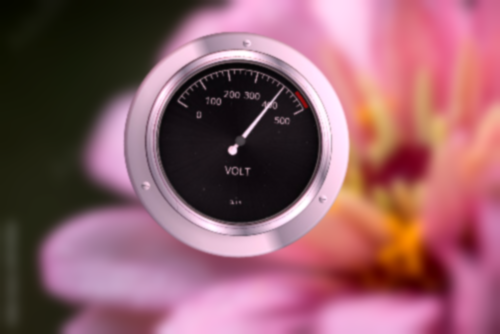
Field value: 400 (V)
